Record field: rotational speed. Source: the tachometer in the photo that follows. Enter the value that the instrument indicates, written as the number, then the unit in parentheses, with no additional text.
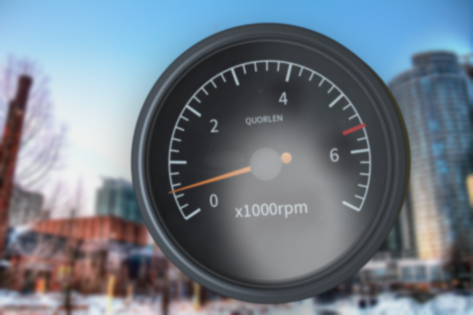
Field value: 500 (rpm)
